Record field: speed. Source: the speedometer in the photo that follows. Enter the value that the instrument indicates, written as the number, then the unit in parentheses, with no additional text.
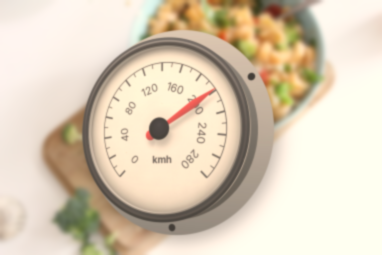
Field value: 200 (km/h)
